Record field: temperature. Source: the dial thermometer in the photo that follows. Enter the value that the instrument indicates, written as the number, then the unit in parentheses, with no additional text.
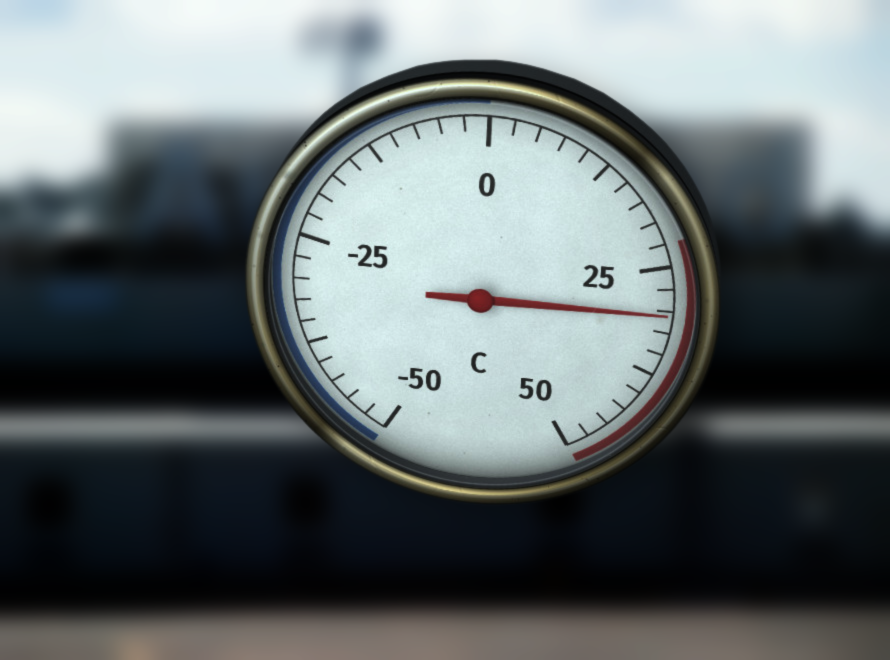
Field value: 30 (°C)
